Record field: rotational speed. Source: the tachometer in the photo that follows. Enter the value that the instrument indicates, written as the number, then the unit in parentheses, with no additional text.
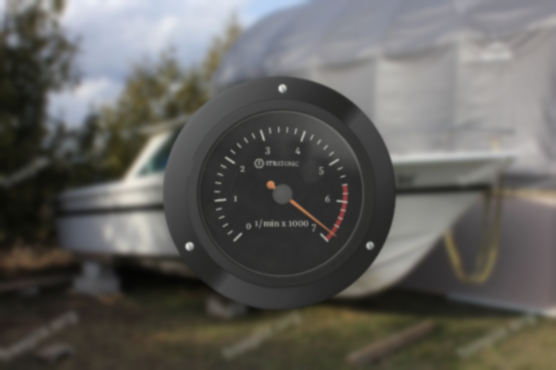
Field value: 6800 (rpm)
